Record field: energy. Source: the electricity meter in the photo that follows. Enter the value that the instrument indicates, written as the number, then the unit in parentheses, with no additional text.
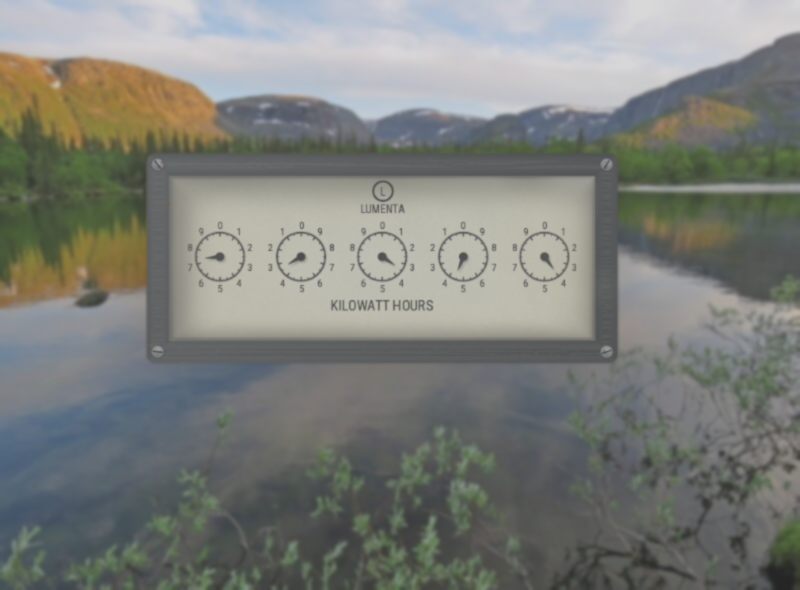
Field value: 73344 (kWh)
